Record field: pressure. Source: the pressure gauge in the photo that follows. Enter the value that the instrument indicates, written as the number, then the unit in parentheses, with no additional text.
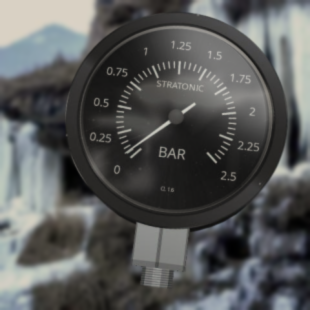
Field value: 0.05 (bar)
